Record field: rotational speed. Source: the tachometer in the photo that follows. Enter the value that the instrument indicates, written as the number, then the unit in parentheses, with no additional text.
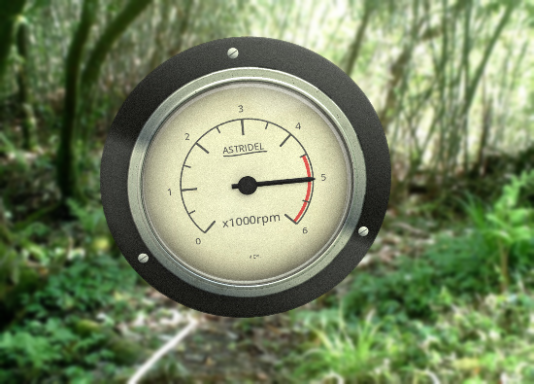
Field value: 5000 (rpm)
